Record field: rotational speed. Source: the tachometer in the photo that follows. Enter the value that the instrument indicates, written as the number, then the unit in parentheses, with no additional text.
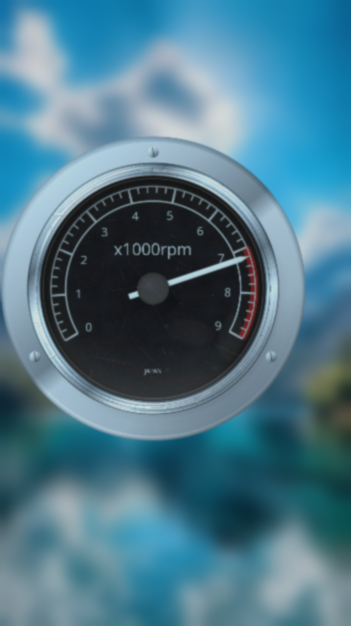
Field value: 7200 (rpm)
